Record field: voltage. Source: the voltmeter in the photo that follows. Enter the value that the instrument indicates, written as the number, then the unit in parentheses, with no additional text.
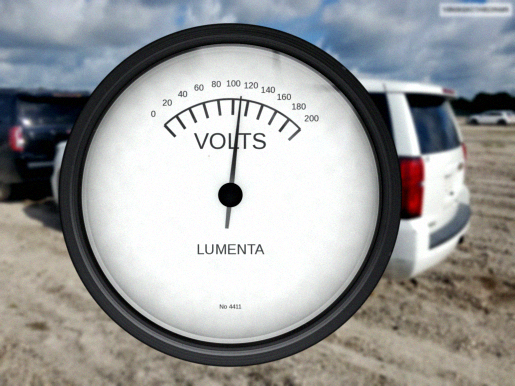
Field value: 110 (V)
